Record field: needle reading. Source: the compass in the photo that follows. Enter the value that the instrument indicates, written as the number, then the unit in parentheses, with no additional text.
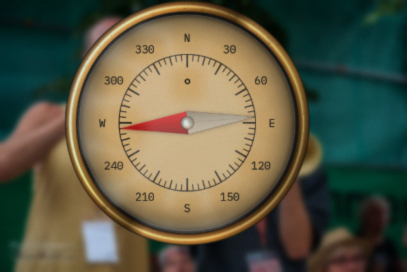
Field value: 265 (°)
